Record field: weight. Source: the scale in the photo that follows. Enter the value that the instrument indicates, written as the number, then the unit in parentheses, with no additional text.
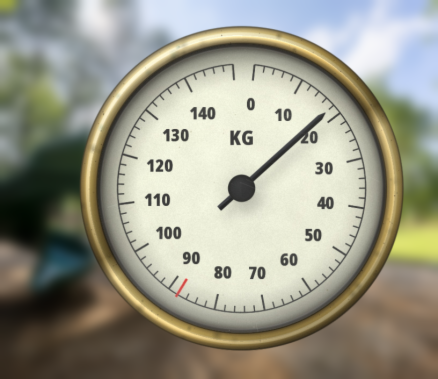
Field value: 18 (kg)
